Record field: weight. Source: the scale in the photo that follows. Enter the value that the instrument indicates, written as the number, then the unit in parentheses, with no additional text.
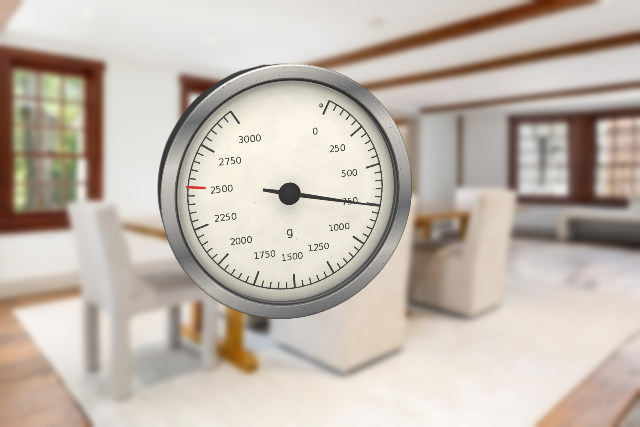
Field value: 750 (g)
